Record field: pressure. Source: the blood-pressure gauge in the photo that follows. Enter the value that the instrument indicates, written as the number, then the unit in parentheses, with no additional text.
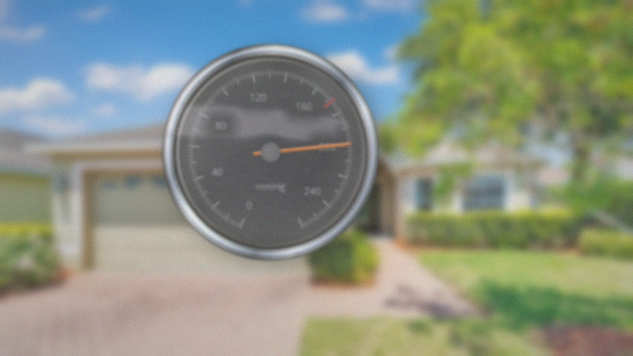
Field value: 200 (mmHg)
